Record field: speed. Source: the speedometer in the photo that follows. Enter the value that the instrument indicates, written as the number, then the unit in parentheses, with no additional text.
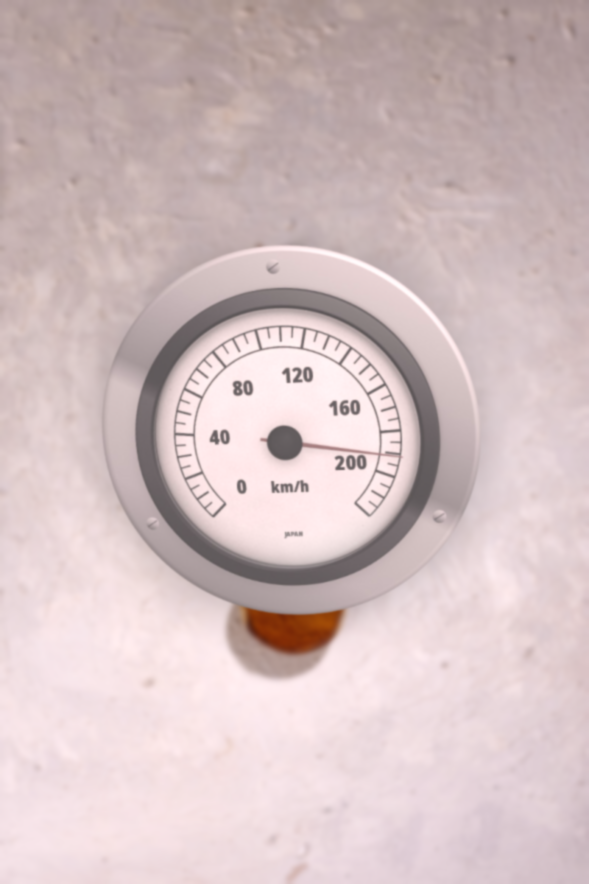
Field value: 190 (km/h)
